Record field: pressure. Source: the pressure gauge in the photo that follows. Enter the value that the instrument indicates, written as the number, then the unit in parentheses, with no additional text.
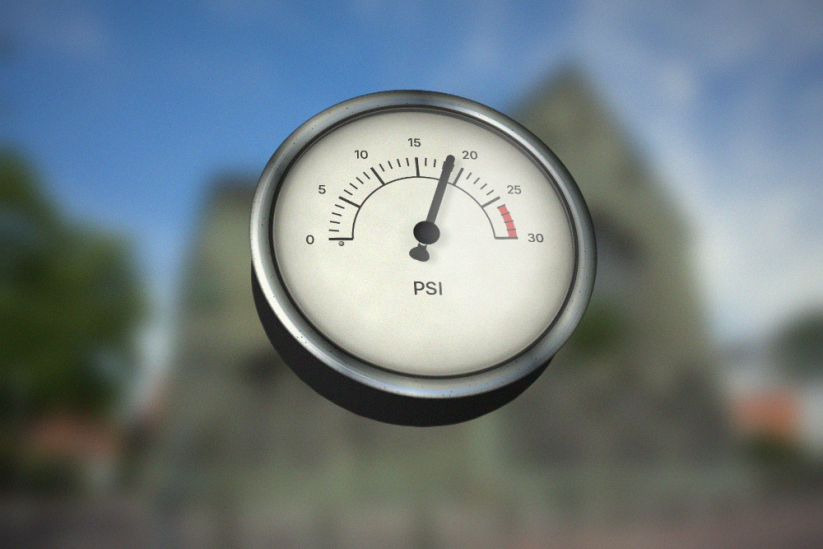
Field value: 18.5 (psi)
